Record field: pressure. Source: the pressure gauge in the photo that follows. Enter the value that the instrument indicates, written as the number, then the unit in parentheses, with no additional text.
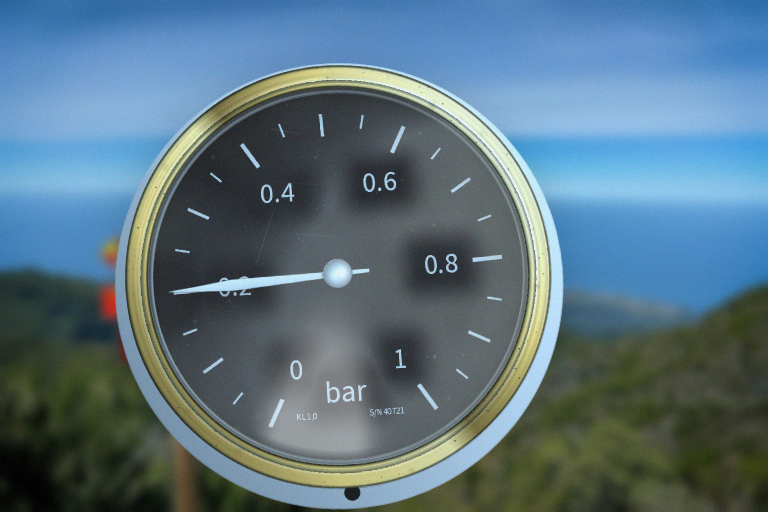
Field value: 0.2 (bar)
